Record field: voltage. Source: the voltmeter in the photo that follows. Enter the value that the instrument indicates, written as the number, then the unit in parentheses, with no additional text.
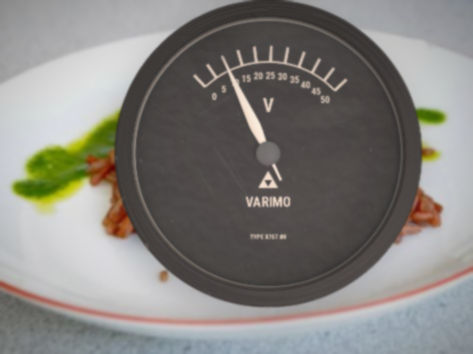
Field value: 10 (V)
